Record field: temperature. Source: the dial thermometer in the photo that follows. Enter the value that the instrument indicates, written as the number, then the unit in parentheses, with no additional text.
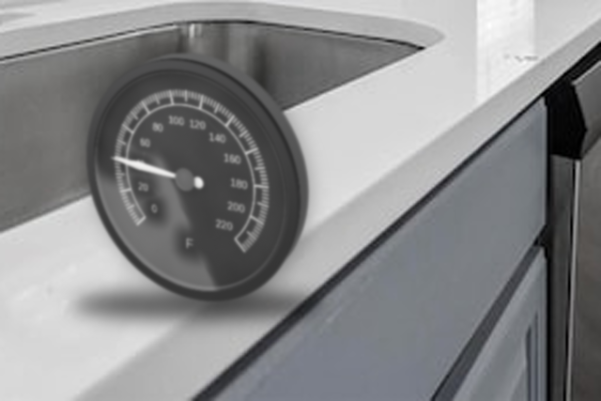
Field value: 40 (°F)
